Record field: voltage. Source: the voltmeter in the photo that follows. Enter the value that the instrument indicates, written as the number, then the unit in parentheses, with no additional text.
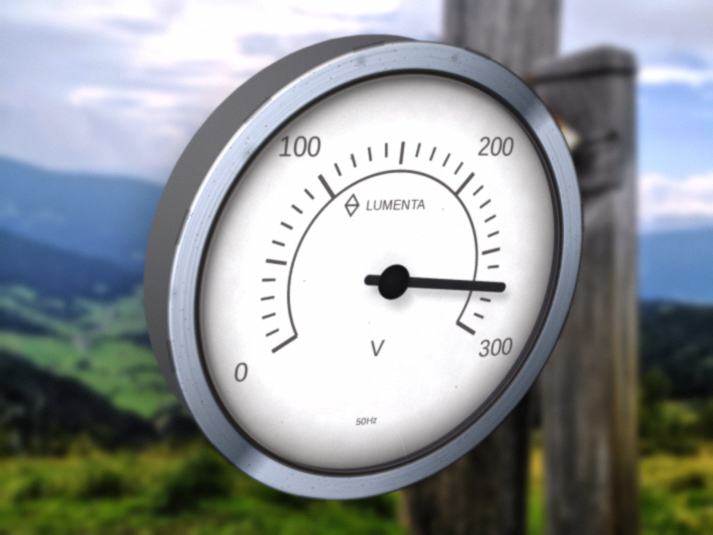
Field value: 270 (V)
